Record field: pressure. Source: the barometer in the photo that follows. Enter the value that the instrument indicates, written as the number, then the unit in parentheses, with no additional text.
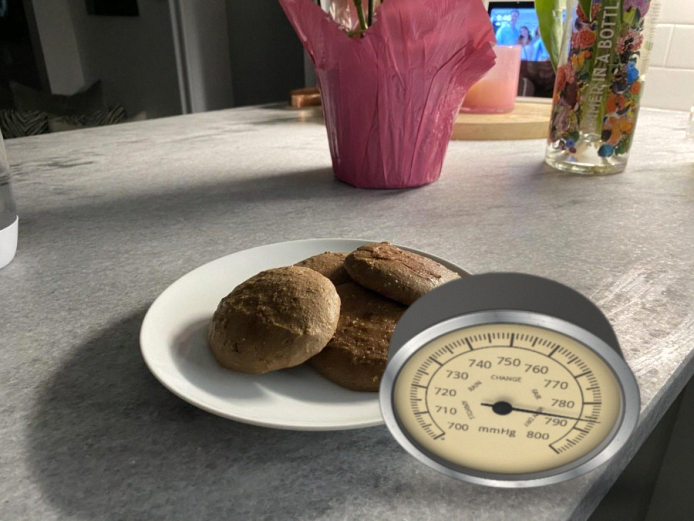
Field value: 785 (mmHg)
